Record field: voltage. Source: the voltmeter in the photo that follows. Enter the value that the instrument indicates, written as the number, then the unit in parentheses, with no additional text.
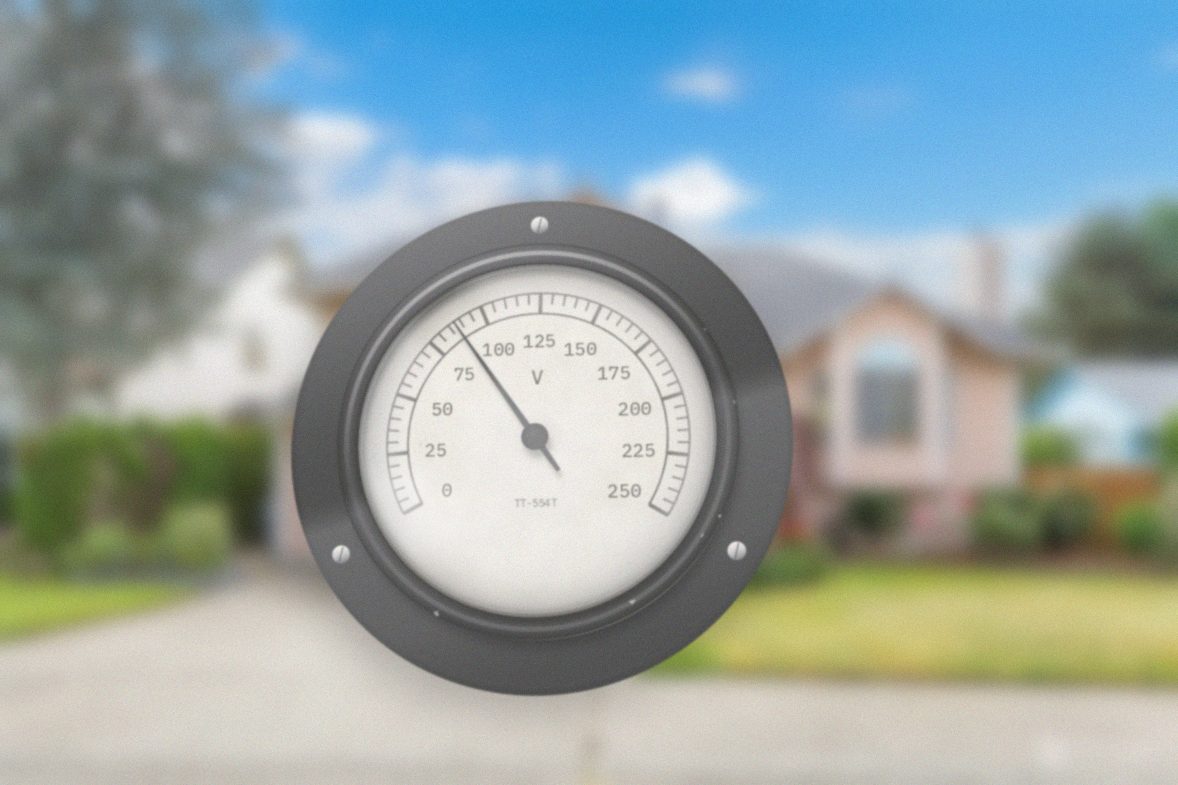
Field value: 87.5 (V)
